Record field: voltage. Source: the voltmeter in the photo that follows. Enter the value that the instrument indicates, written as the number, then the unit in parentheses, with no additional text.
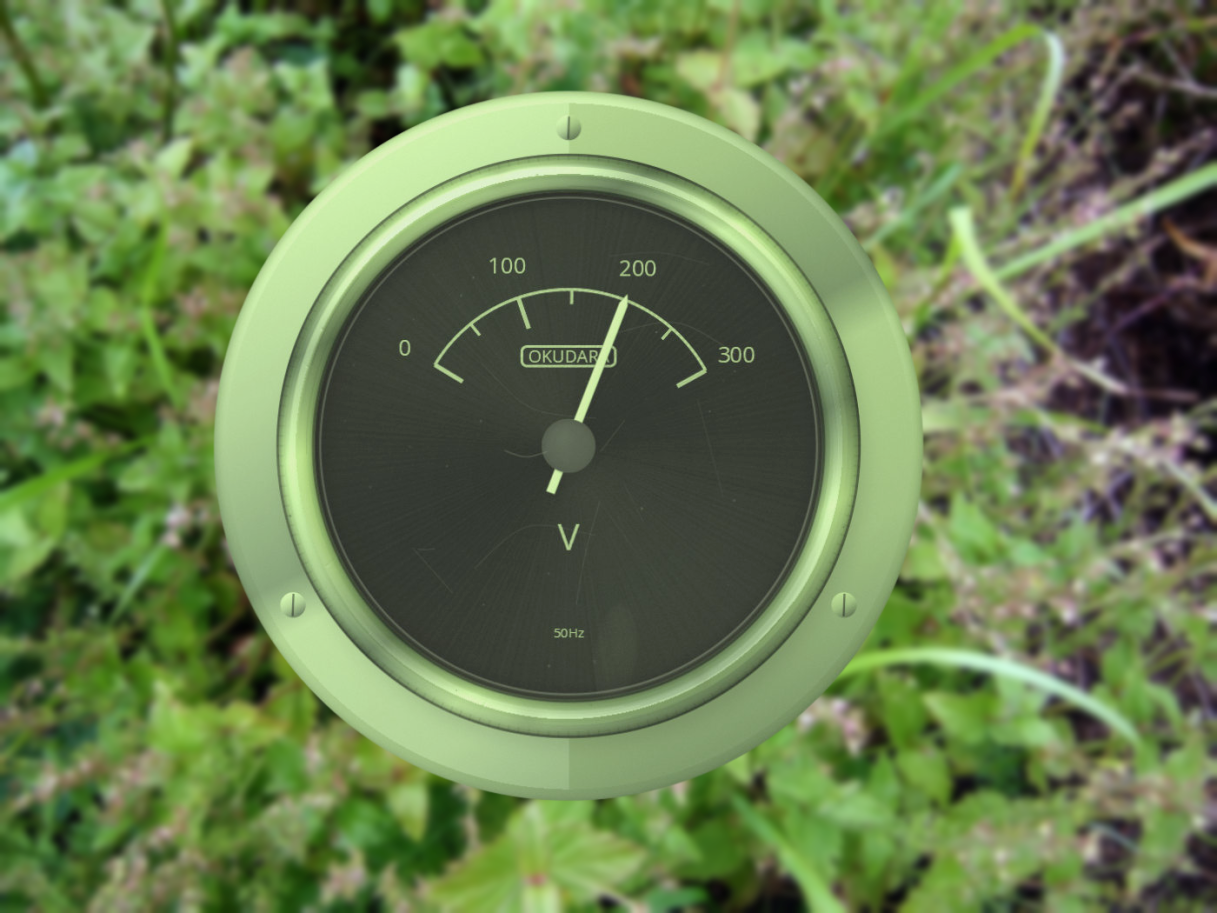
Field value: 200 (V)
